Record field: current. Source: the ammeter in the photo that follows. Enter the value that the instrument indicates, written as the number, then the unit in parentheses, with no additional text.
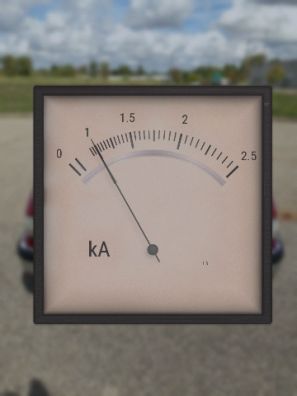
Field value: 1 (kA)
